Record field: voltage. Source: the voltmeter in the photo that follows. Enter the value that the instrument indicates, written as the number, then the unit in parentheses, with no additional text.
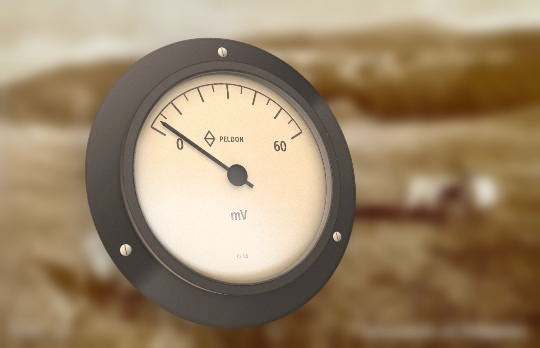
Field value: 2.5 (mV)
